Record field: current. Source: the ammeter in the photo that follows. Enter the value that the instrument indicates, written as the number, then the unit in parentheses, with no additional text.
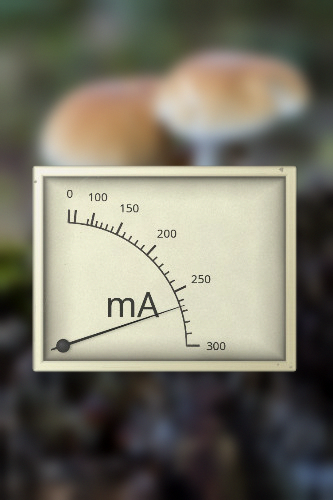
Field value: 265 (mA)
